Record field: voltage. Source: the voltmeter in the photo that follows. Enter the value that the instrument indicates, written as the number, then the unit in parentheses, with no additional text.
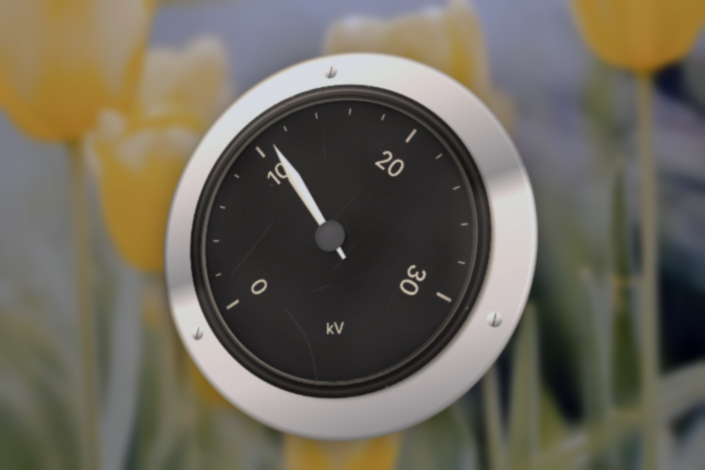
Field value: 11 (kV)
